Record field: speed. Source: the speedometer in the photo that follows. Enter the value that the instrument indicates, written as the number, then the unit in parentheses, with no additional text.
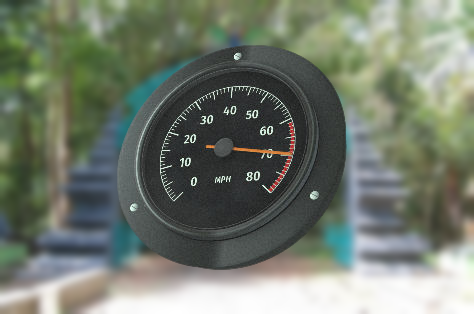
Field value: 70 (mph)
